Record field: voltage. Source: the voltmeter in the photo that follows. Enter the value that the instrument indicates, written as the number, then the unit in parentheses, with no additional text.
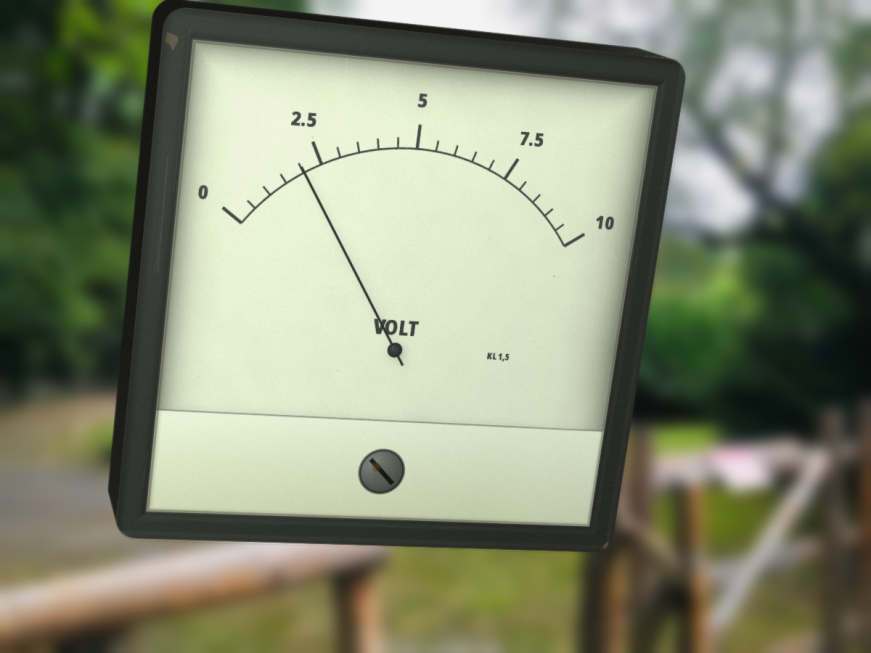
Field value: 2 (V)
